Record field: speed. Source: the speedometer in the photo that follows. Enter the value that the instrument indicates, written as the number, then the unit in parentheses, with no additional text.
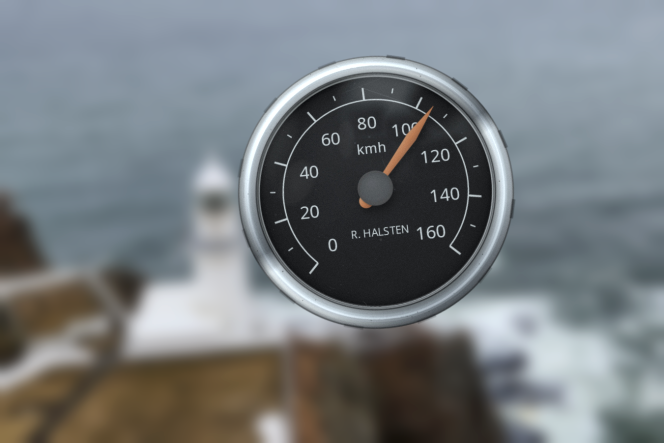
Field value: 105 (km/h)
